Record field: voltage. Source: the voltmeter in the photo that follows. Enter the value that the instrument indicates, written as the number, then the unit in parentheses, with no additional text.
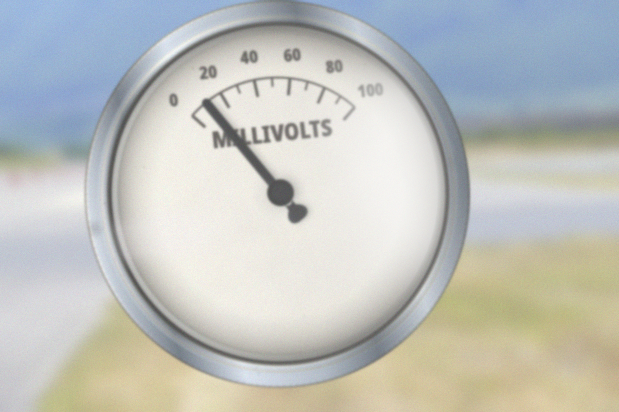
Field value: 10 (mV)
